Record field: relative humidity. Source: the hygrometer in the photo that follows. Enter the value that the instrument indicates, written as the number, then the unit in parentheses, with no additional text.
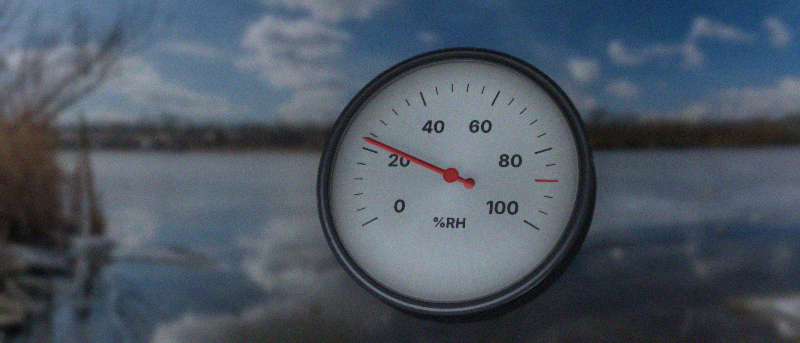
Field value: 22 (%)
